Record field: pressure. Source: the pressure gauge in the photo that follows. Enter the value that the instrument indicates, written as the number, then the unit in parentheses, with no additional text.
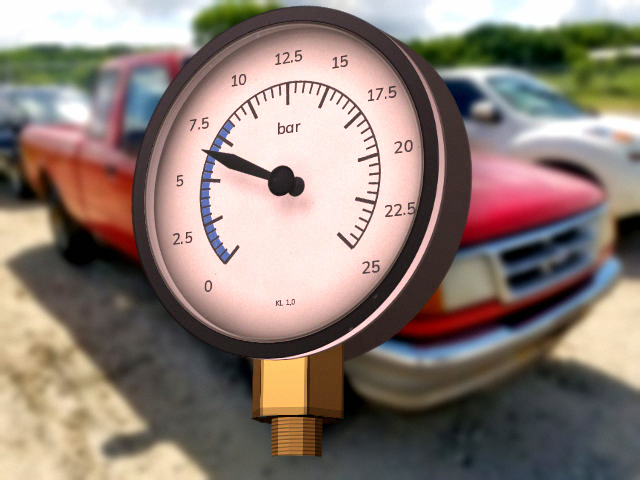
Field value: 6.5 (bar)
